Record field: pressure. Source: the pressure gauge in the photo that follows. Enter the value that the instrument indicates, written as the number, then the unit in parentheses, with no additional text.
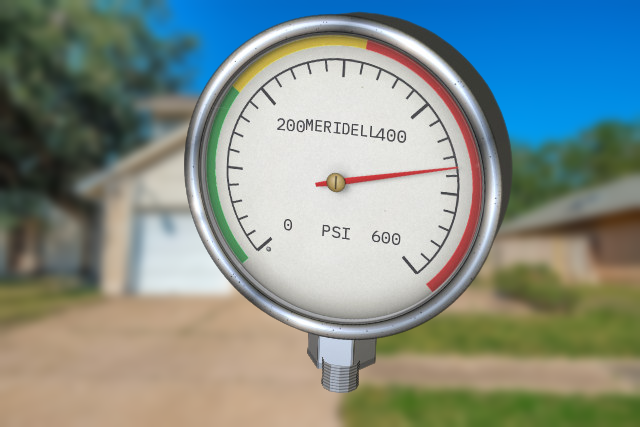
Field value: 470 (psi)
